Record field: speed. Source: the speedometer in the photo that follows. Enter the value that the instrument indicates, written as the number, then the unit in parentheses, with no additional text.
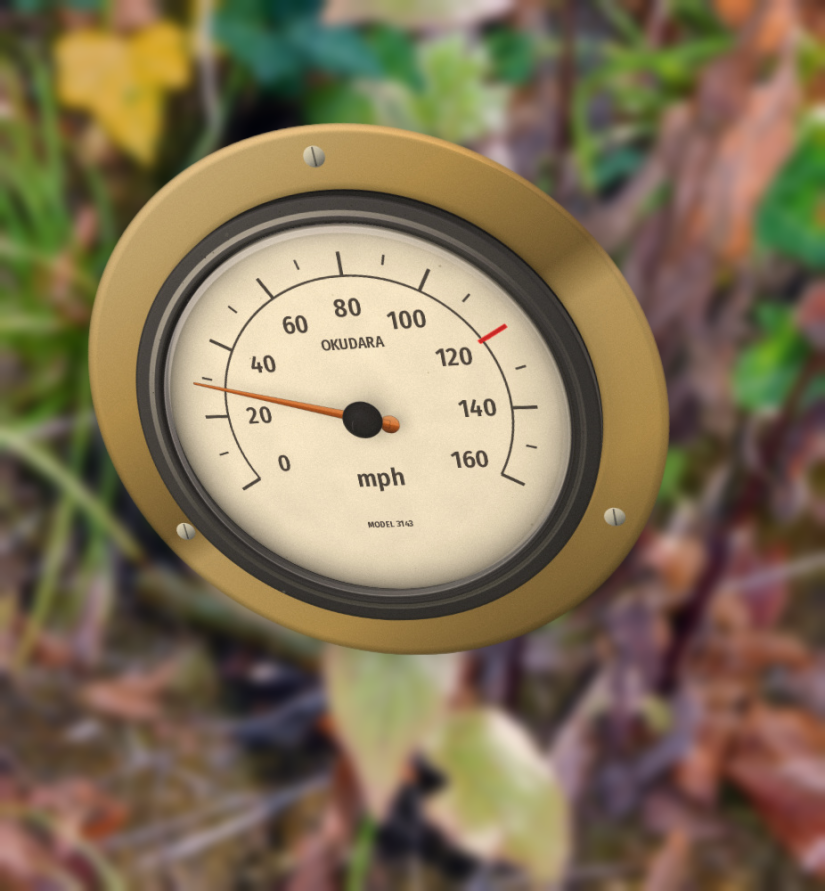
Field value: 30 (mph)
